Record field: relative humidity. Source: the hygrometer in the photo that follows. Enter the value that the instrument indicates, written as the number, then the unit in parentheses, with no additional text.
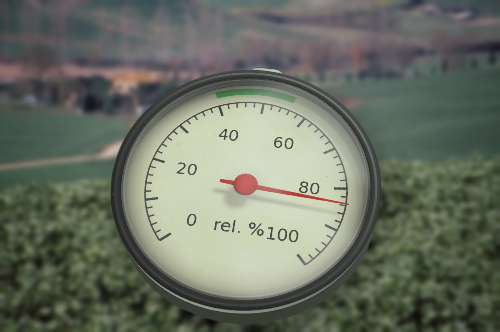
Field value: 84 (%)
